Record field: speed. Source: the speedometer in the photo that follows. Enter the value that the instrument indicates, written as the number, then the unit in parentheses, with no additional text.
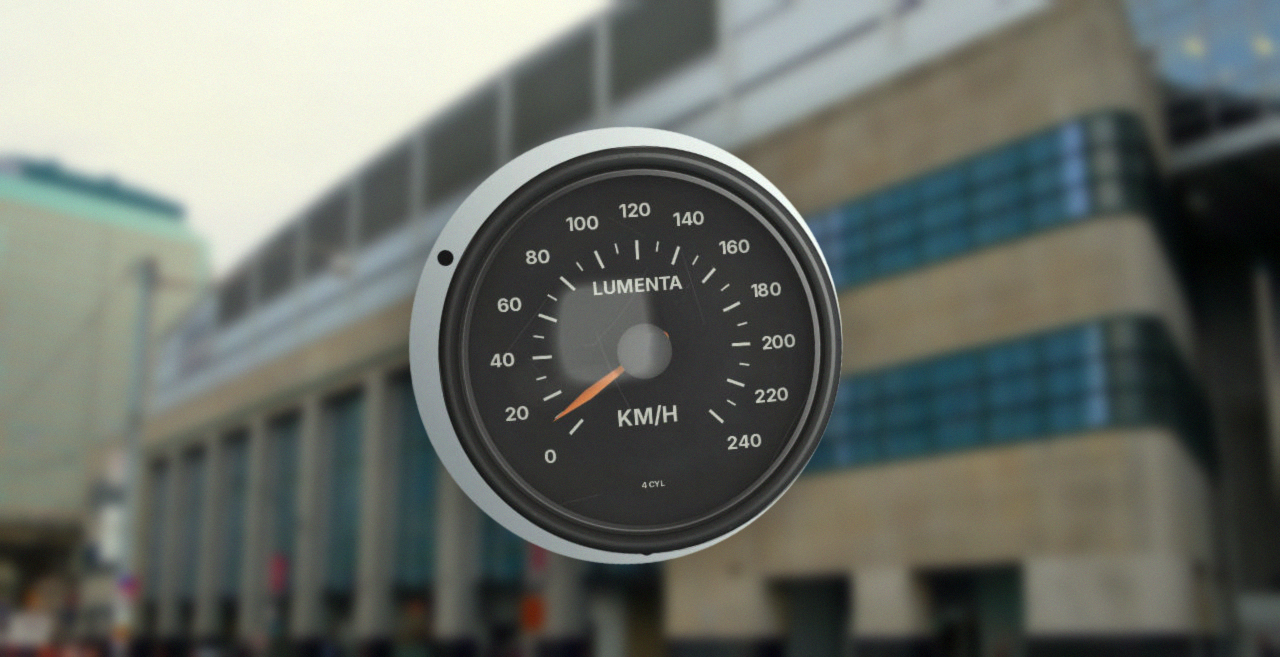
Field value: 10 (km/h)
